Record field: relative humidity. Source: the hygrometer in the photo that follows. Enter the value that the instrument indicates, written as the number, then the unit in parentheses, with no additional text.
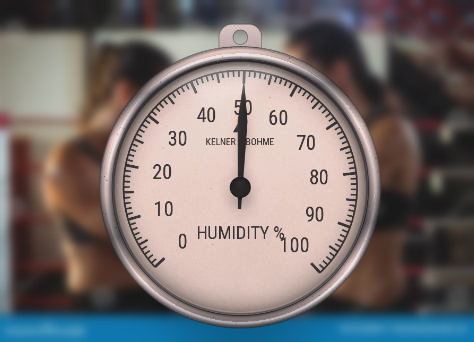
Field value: 50 (%)
